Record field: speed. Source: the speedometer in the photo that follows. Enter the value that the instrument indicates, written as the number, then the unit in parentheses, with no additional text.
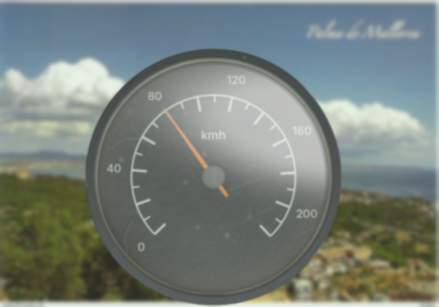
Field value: 80 (km/h)
